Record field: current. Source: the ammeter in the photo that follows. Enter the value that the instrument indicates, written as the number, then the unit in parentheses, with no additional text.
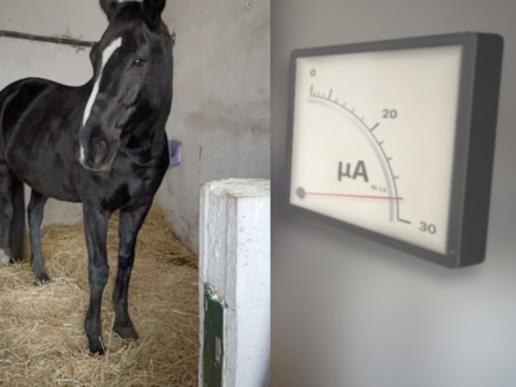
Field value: 28 (µA)
